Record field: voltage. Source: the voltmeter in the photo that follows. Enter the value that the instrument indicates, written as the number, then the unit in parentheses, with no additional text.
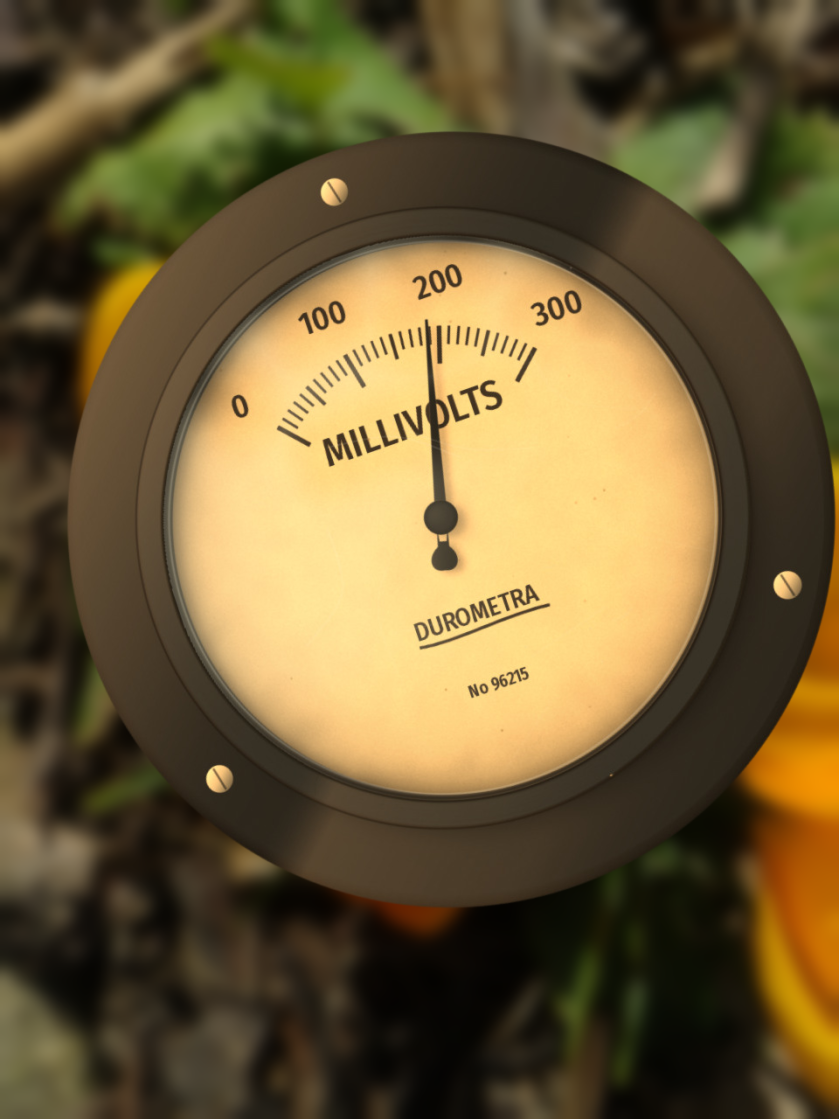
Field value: 190 (mV)
